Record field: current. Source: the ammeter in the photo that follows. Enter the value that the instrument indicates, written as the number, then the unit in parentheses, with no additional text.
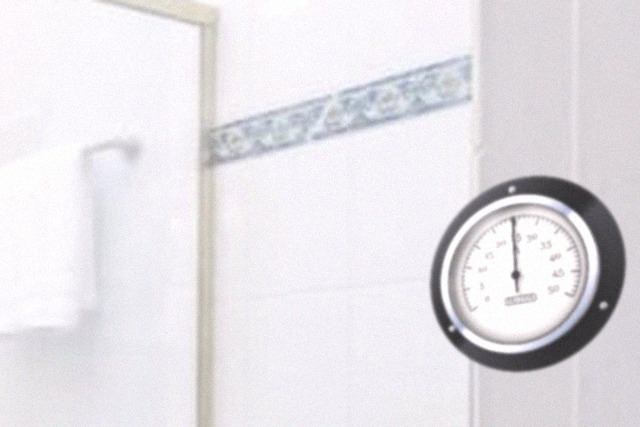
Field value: 25 (A)
